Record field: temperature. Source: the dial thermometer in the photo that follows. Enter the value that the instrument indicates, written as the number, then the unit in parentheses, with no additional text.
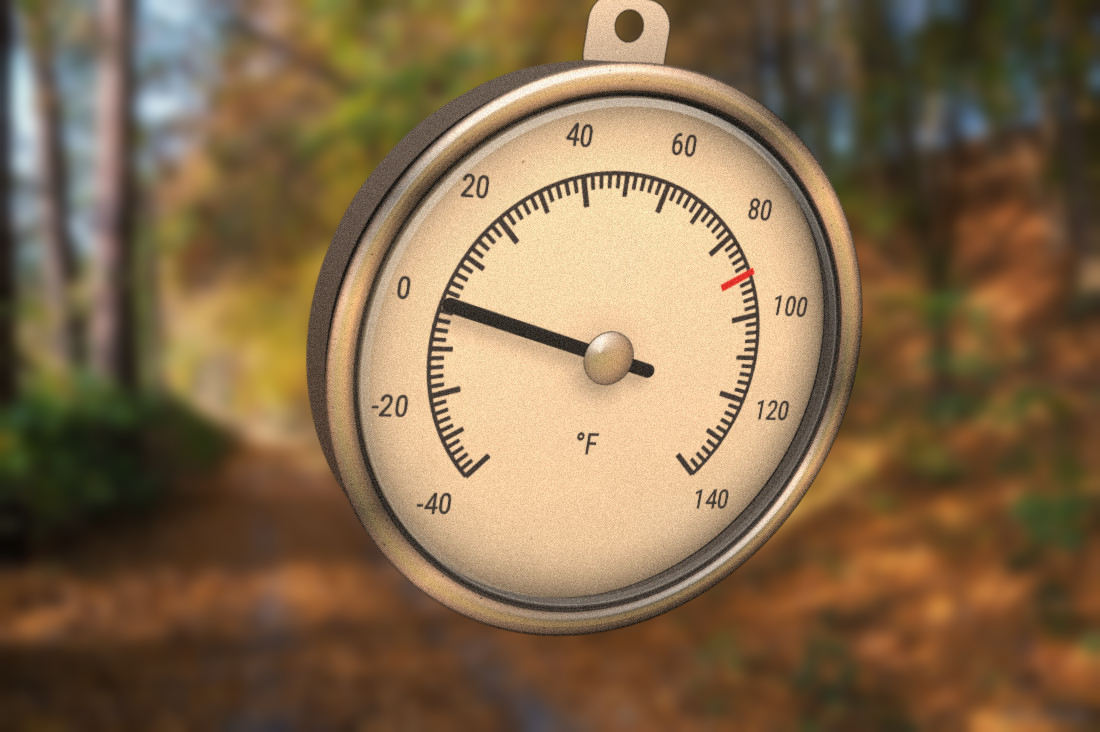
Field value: 0 (°F)
